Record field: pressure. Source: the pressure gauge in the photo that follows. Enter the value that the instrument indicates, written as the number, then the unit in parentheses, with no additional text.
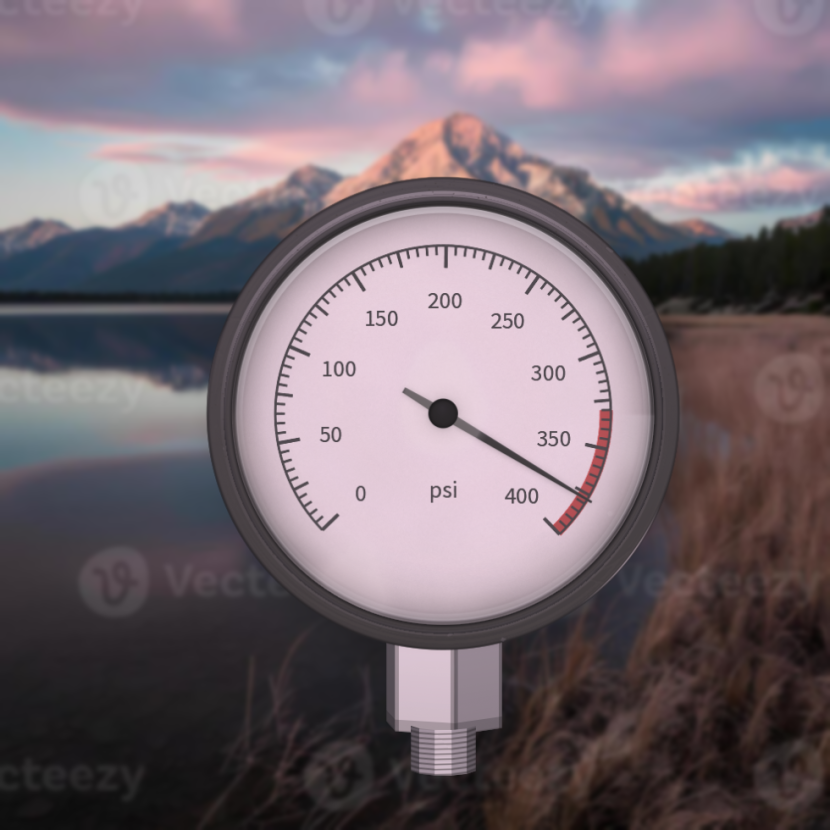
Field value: 377.5 (psi)
